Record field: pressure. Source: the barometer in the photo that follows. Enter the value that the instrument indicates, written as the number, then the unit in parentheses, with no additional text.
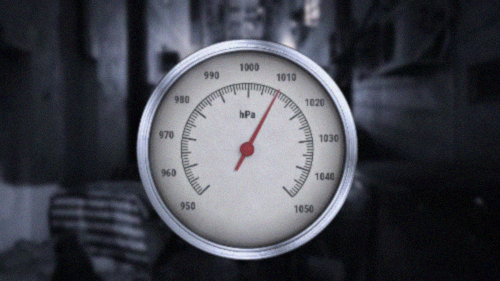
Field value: 1010 (hPa)
